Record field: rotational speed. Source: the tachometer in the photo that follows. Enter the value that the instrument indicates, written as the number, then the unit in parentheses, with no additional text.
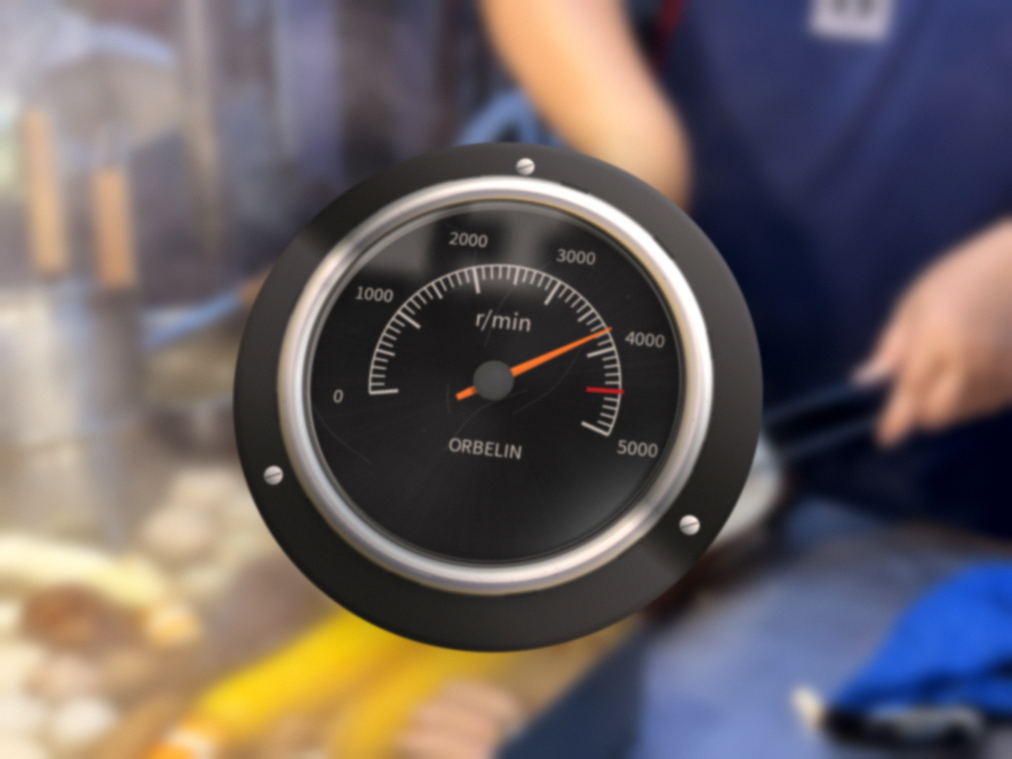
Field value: 3800 (rpm)
